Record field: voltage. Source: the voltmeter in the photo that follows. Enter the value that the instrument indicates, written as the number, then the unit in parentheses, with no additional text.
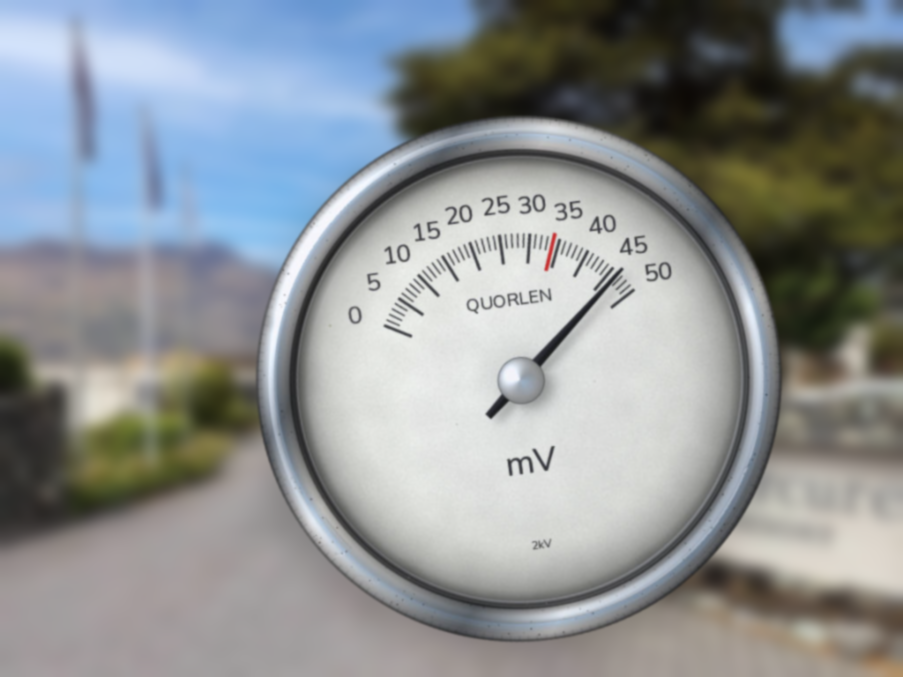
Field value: 46 (mV)
